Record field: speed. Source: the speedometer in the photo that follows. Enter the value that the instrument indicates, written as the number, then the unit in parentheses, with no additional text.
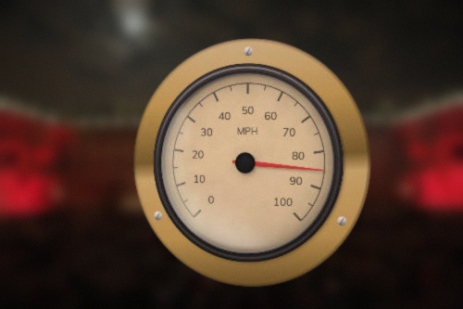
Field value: 85 (mph)
